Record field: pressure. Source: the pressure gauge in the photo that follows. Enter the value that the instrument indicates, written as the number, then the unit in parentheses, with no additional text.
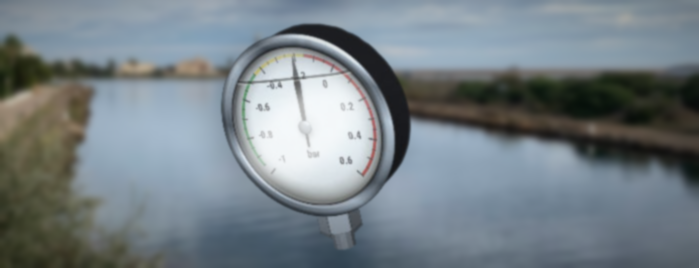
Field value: -0.2 (bar)
